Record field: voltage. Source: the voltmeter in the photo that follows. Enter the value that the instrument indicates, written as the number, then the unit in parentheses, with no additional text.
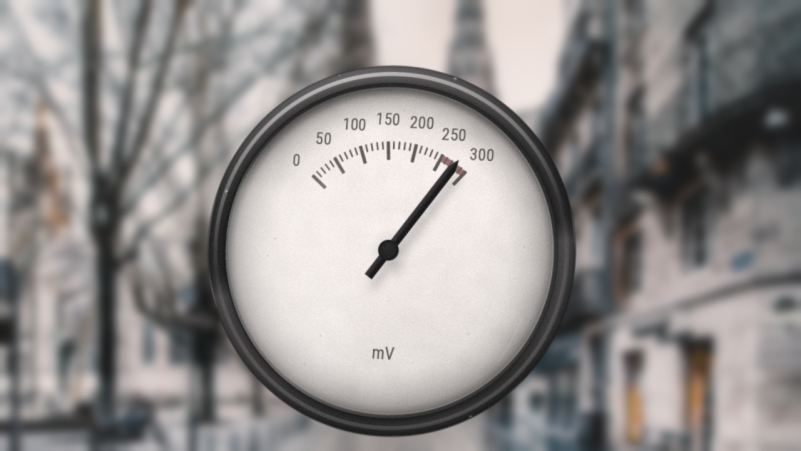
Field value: 280 (mV)
